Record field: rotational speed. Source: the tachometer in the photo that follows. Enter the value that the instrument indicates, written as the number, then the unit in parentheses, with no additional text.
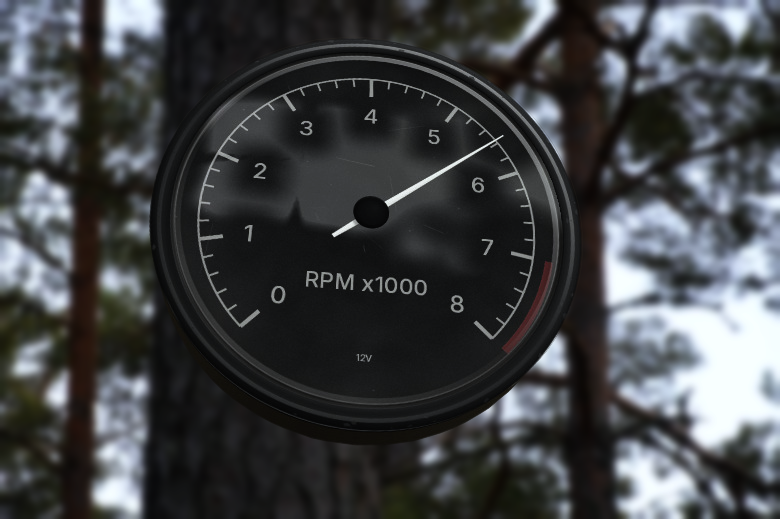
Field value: 5600 (rpm)
